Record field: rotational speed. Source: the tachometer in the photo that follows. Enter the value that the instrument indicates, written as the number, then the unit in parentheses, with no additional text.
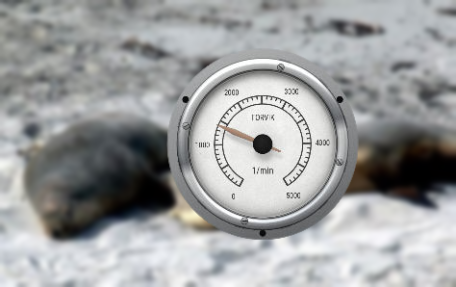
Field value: 1400 (rpm)
